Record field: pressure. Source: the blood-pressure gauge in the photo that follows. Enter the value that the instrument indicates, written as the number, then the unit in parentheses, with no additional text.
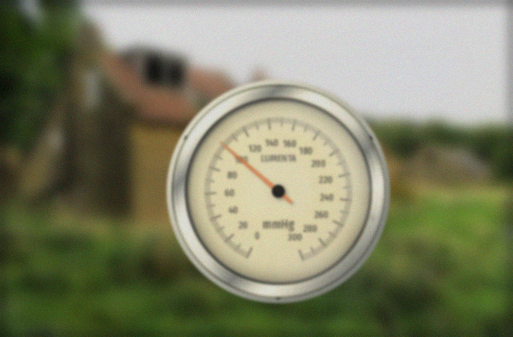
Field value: 100 (mmHg)
